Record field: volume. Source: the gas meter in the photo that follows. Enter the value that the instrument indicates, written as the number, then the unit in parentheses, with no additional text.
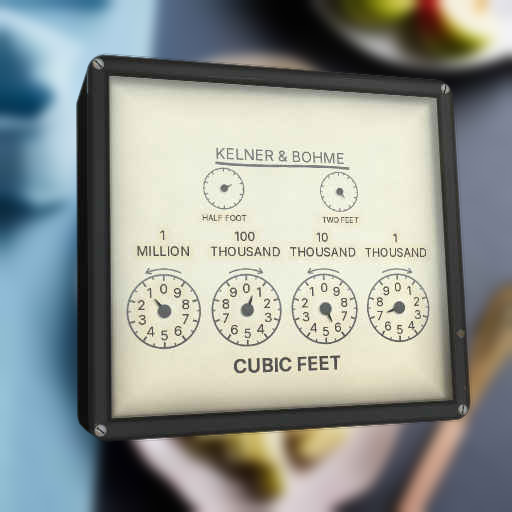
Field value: 105700 (ft³)
